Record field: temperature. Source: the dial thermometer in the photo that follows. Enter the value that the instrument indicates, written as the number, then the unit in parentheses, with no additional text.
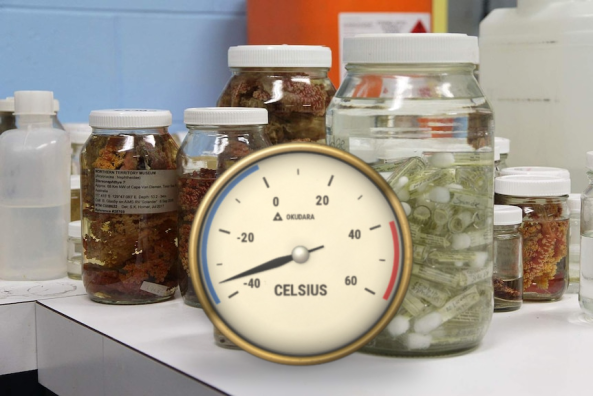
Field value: -35 (°C)
